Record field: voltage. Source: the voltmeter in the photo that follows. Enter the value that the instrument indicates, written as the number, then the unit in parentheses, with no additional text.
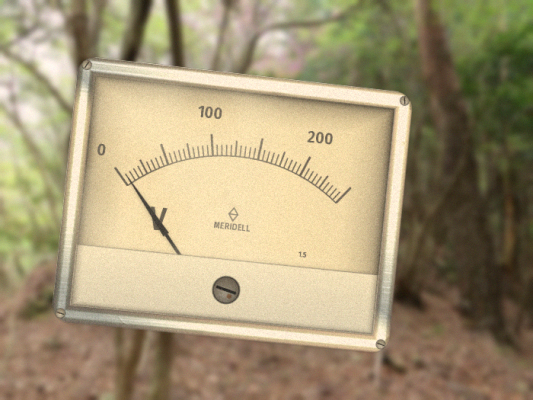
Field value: 5 (V)
